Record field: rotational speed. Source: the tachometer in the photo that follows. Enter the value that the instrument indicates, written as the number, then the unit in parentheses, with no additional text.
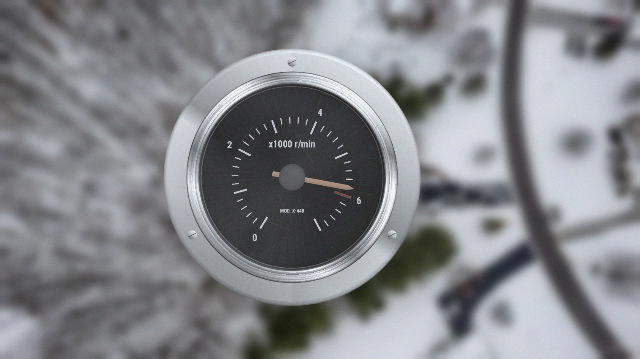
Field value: 5800 (rpm)
